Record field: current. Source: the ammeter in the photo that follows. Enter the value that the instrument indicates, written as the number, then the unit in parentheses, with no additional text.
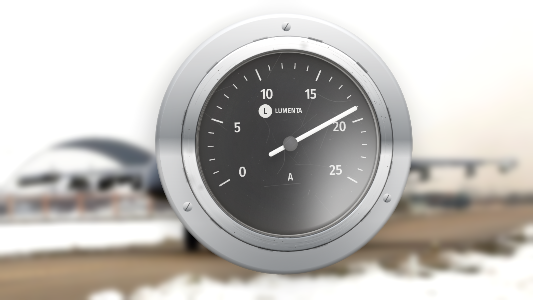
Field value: 19 (A)
